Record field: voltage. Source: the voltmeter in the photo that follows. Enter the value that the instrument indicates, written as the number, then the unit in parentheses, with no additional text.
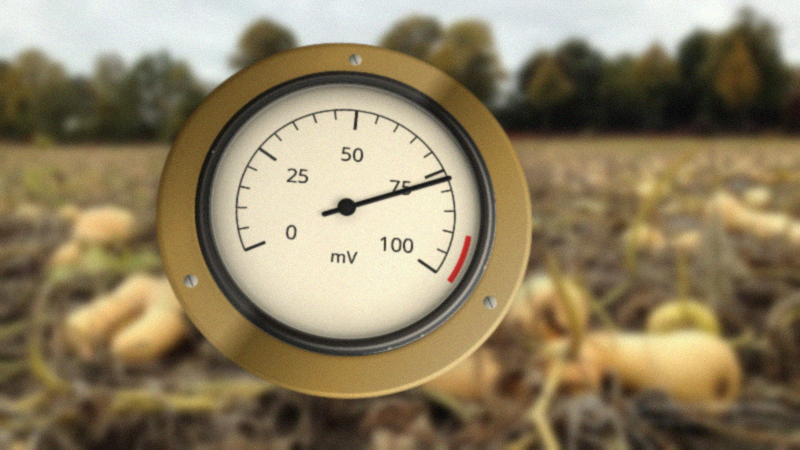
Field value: 77.5 (mV)
